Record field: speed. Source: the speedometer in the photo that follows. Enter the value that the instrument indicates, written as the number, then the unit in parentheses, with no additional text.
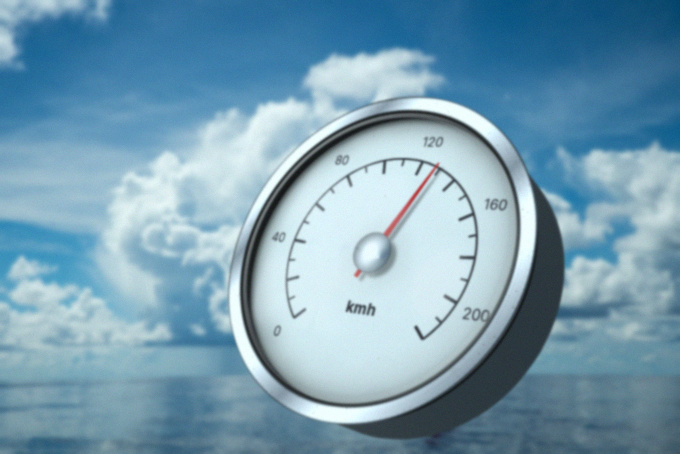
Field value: 130 (km/h)
